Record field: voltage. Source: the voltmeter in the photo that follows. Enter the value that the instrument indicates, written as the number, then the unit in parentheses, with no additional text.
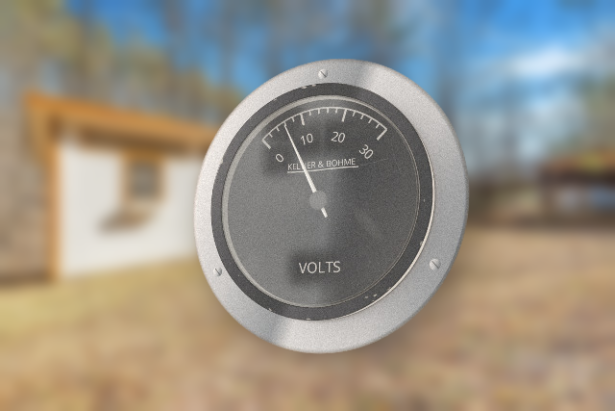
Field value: 6 (V)
